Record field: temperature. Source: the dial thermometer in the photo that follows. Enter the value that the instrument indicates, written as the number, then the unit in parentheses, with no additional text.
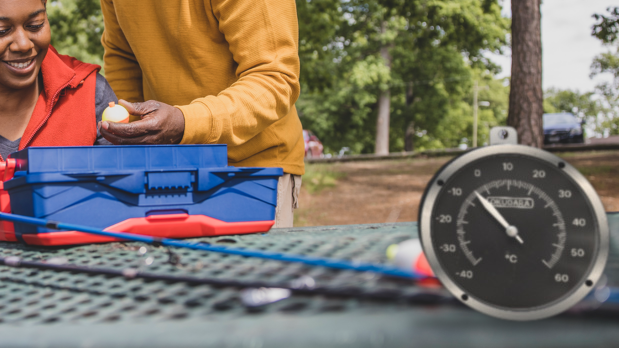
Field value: -5 (°C)
